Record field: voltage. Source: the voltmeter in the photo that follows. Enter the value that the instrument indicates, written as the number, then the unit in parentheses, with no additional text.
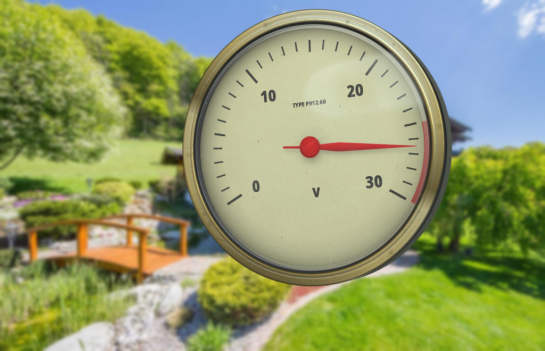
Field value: 26.5 (V)
